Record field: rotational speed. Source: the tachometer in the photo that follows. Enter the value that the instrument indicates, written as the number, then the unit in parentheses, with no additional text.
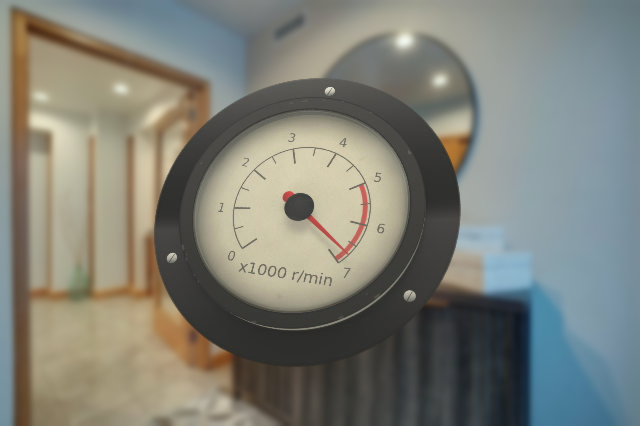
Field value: 6750 (rpm)
